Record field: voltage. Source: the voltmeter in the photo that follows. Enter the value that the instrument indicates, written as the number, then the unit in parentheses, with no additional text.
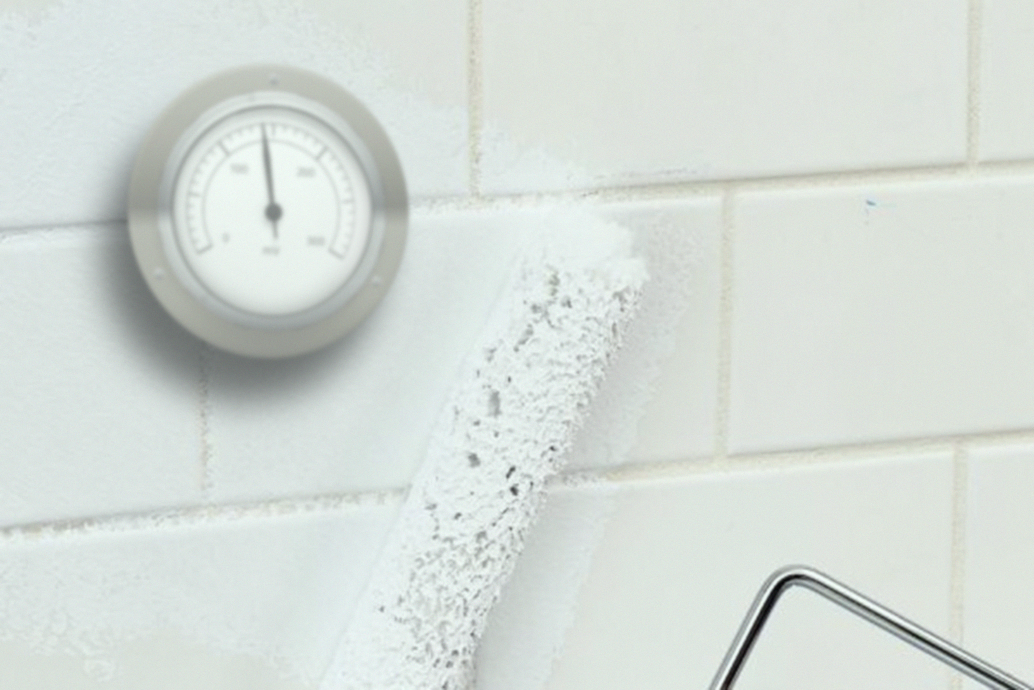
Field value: 140 (mV)
